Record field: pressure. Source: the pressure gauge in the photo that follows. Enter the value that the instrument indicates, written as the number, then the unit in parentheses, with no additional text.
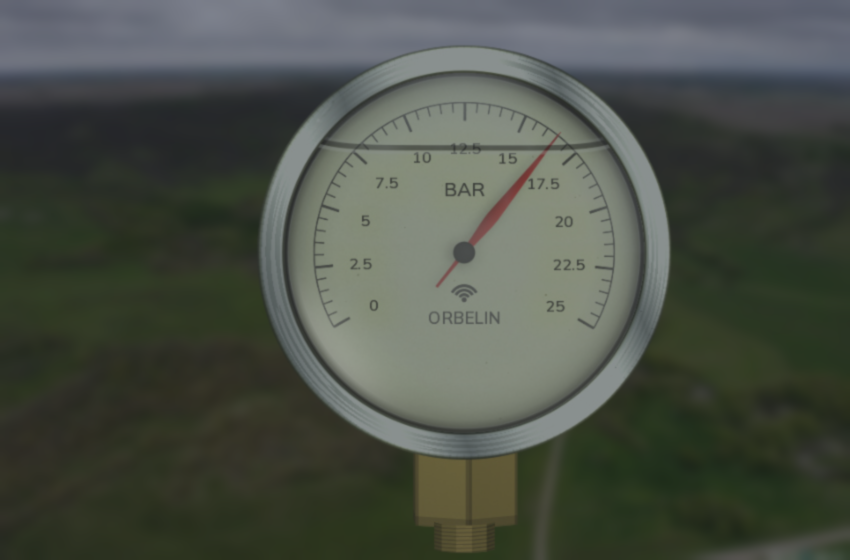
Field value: 16.5 (bar)
